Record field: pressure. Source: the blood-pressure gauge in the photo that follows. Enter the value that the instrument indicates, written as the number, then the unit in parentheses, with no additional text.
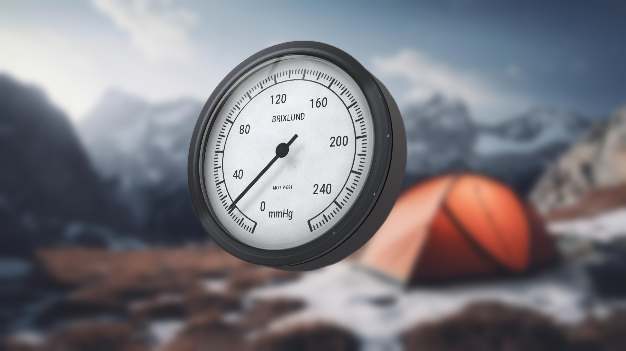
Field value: 20 (mmHg)
